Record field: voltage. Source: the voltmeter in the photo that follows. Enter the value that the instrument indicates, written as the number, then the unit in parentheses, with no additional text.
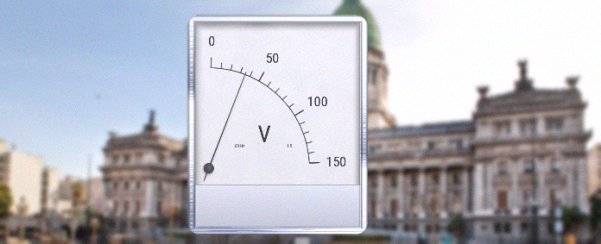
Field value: 35 (V)
